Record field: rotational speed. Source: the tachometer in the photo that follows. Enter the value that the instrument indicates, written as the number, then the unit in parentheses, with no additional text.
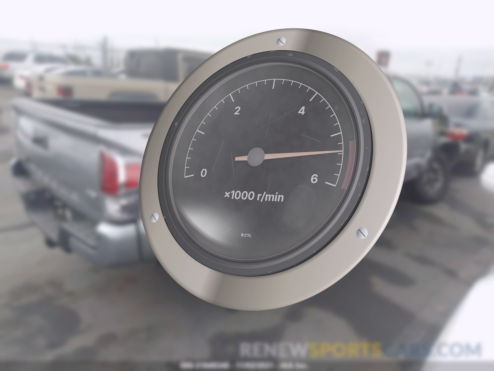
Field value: 5400 (rpm)
